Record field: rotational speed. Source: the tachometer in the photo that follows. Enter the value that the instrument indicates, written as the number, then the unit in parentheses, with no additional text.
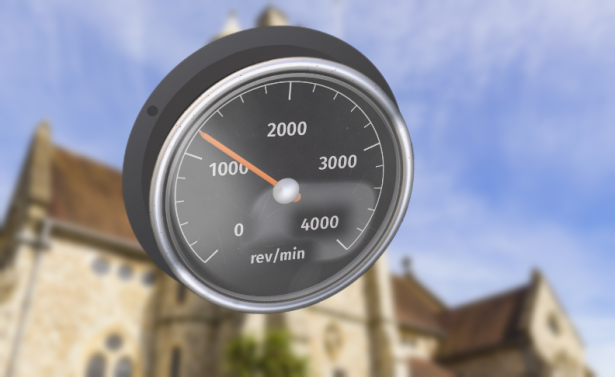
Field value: 1200 (rpm)
